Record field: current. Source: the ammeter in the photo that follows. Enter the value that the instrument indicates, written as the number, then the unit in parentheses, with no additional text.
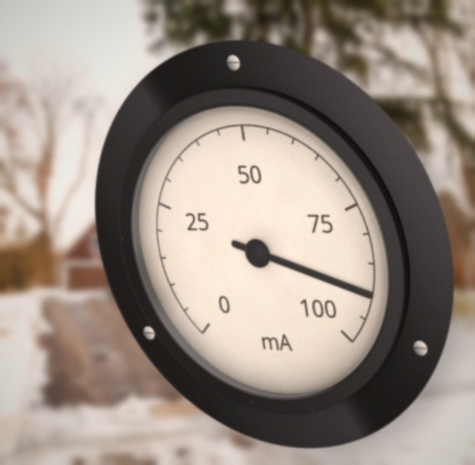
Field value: 90 (mA)
